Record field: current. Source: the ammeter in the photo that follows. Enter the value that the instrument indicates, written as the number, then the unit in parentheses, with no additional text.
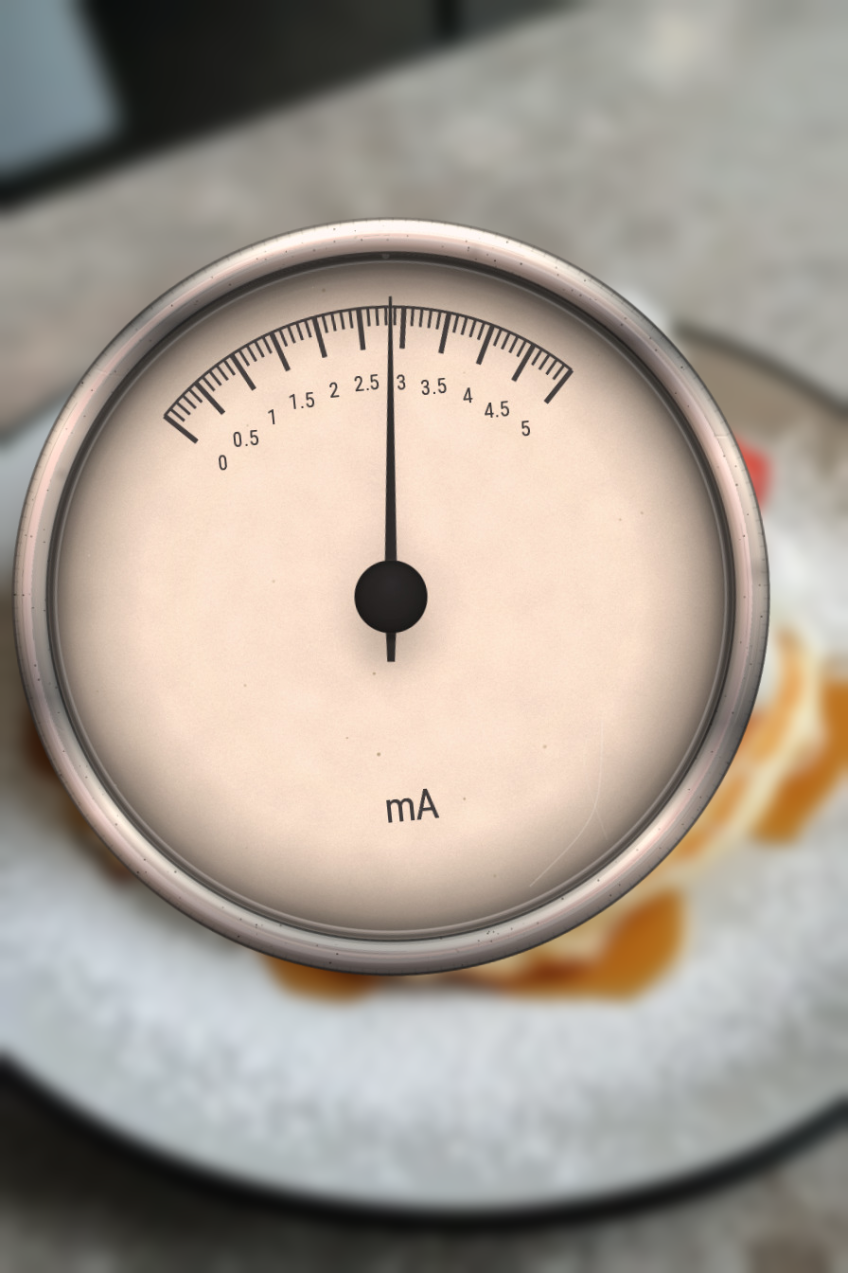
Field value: 2.85 (mA)
